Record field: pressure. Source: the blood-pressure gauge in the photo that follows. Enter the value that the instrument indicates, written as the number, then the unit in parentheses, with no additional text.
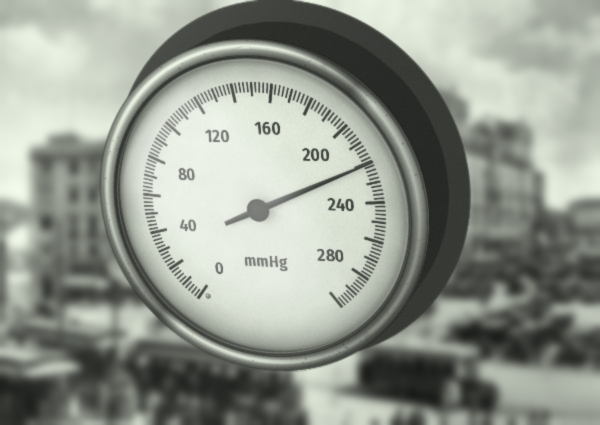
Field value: 220 (mmHg)
